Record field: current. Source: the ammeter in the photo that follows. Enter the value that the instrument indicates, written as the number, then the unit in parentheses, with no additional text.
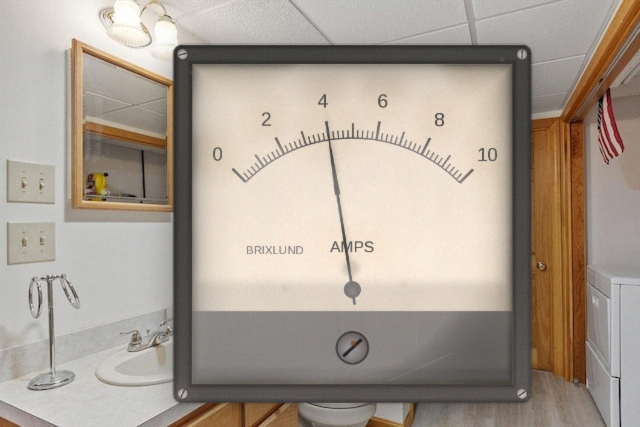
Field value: 4 (A)
